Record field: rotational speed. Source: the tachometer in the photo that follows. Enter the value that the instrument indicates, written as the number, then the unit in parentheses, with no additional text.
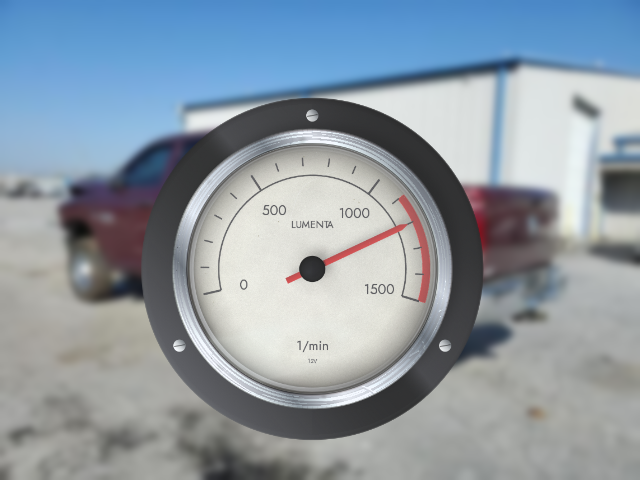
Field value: 1200 (rpm)
